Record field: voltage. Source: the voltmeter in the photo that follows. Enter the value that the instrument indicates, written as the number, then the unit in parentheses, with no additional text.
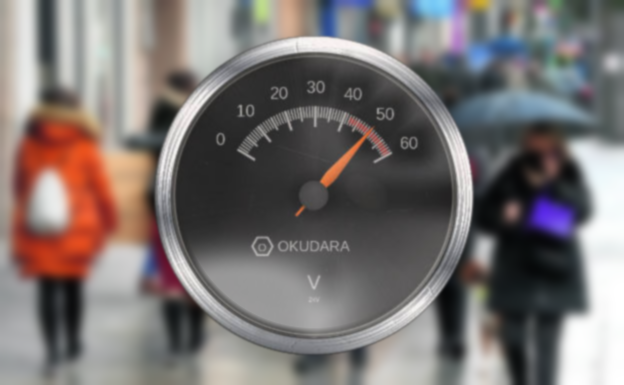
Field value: 50 (V)
